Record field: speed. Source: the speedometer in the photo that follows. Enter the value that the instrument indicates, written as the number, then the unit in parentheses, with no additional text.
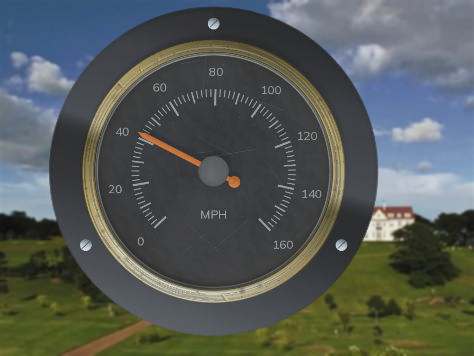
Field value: 42 (mph)
